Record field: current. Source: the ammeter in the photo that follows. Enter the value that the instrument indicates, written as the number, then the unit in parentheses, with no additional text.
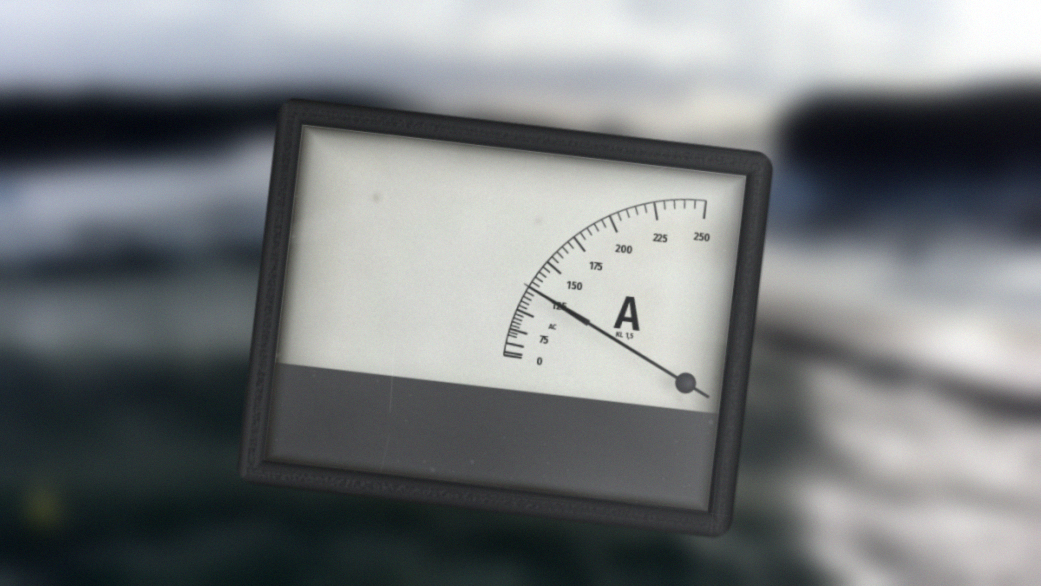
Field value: 125 (A)
